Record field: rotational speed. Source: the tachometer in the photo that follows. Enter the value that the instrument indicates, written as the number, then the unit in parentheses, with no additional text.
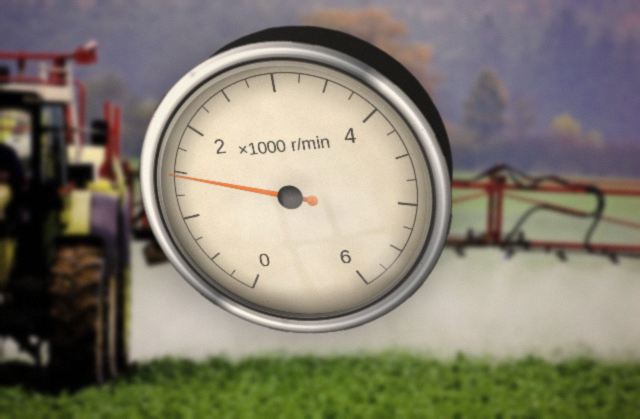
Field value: 1500 (rpm)
